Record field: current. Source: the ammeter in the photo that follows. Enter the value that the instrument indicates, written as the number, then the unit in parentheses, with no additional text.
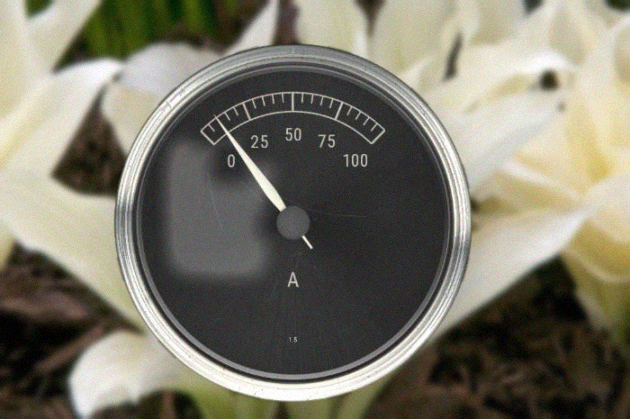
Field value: 10 (A)
